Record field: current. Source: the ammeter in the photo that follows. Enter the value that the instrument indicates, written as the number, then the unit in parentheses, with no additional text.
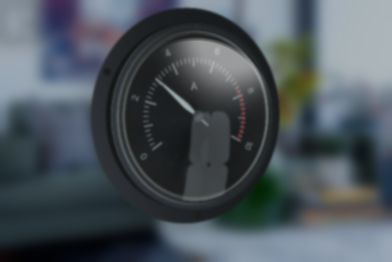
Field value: 3 (A)
